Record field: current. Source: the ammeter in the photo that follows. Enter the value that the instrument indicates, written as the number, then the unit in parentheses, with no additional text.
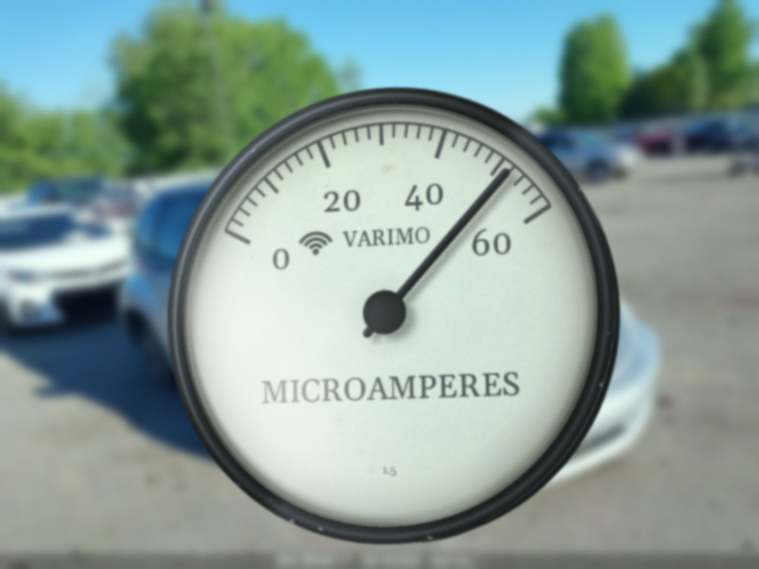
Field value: 52 (µA)
